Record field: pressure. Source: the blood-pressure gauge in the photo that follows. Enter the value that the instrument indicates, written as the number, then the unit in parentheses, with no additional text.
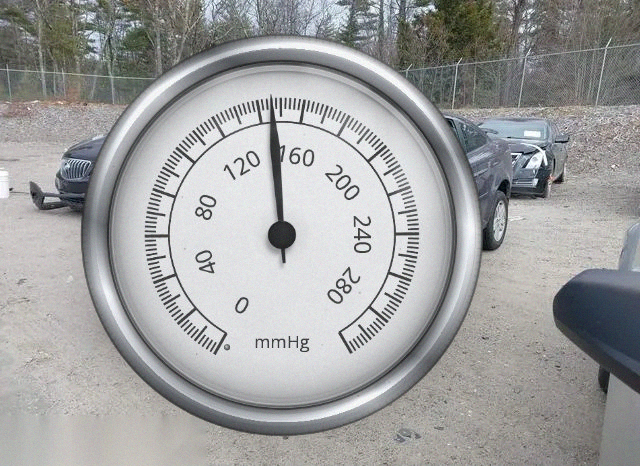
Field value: 146 (mmHg)
